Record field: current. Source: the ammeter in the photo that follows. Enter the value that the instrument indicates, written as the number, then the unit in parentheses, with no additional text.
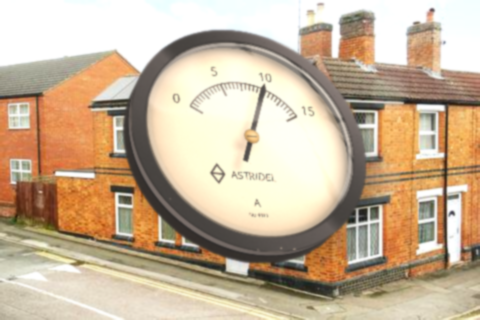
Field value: 10 (A)
